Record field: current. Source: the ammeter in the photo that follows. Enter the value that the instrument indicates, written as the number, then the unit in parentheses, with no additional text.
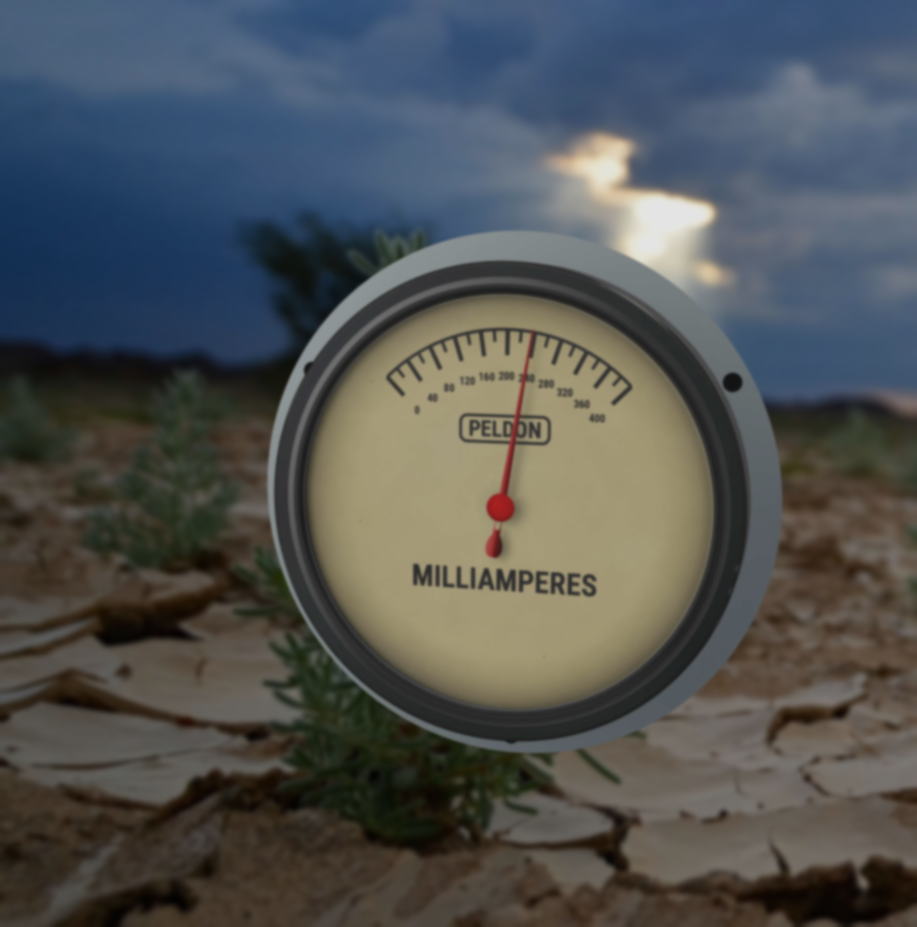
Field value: 240 (mA)
